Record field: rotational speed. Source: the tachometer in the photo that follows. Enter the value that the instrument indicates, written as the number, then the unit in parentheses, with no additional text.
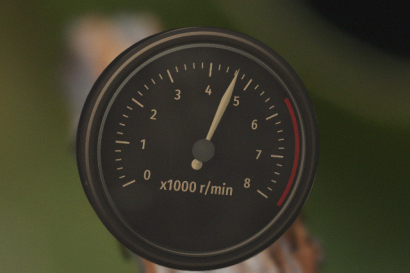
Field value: 4600 (rpm)
